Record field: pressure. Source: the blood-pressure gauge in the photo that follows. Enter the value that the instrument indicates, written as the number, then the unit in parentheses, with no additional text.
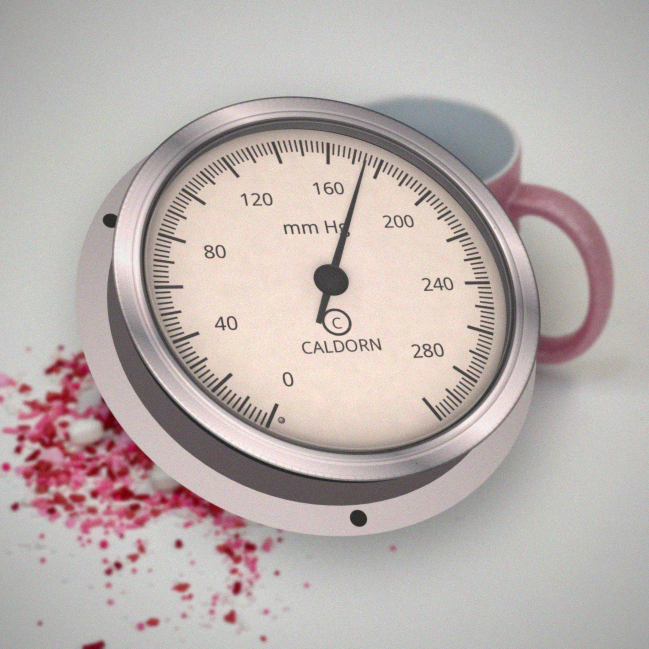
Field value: 174 (mmHg)
